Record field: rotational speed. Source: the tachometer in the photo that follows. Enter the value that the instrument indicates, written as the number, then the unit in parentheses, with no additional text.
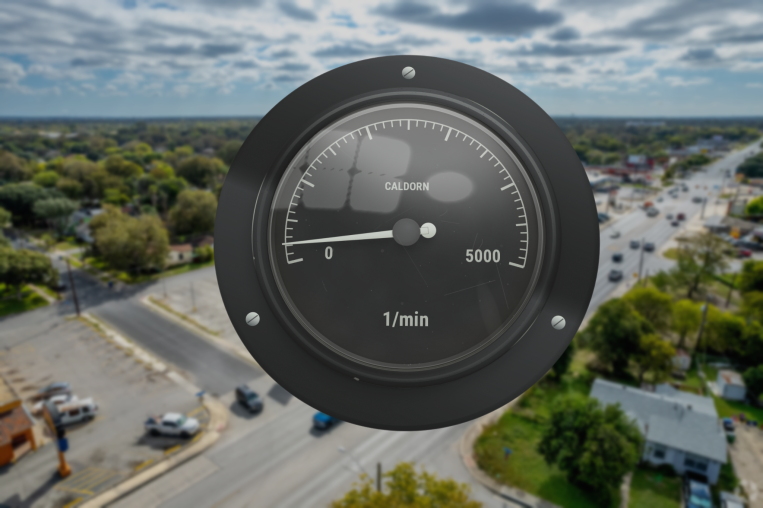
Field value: 200 (rpm)
